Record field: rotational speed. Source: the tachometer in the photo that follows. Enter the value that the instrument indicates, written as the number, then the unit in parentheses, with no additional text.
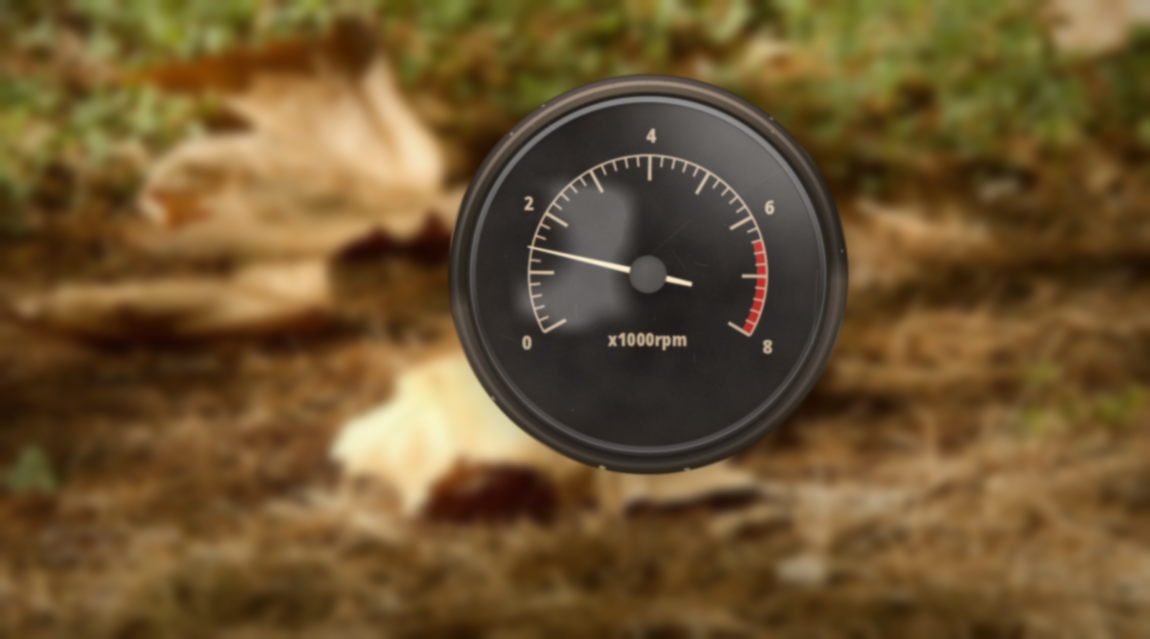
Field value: 1400 (rpm)
